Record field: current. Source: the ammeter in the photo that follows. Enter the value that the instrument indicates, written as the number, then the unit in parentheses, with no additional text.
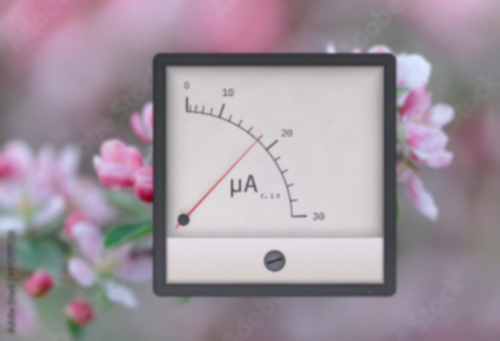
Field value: 18 (µA)
